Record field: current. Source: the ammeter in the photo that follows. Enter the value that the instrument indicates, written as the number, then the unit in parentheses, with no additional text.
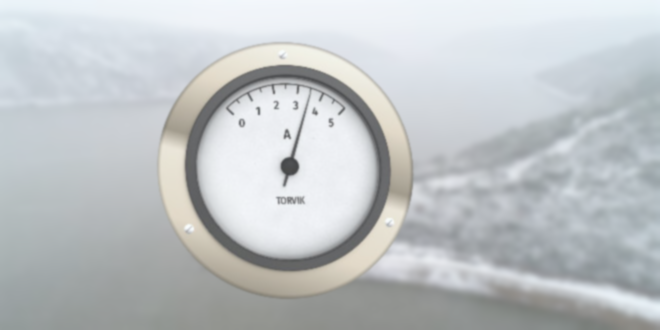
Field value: 3.5 (A)
